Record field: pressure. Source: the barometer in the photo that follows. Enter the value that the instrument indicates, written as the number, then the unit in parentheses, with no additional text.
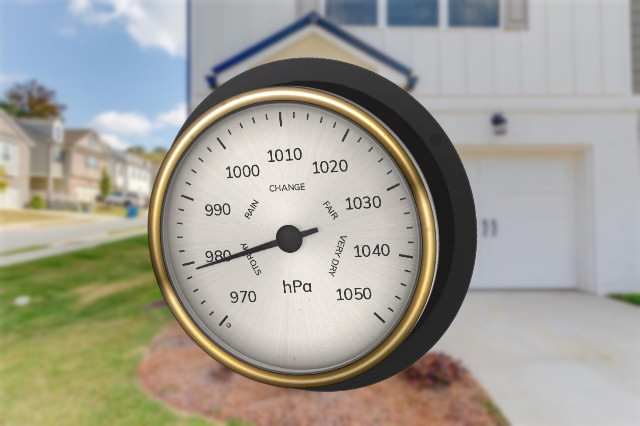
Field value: 979 (hPa)
